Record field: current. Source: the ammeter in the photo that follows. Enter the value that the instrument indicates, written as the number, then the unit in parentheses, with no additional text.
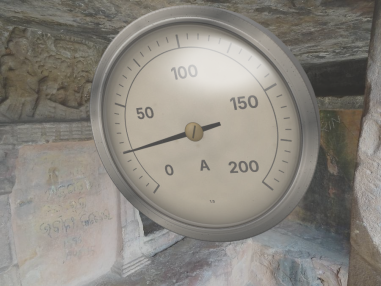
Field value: 25 (A)
